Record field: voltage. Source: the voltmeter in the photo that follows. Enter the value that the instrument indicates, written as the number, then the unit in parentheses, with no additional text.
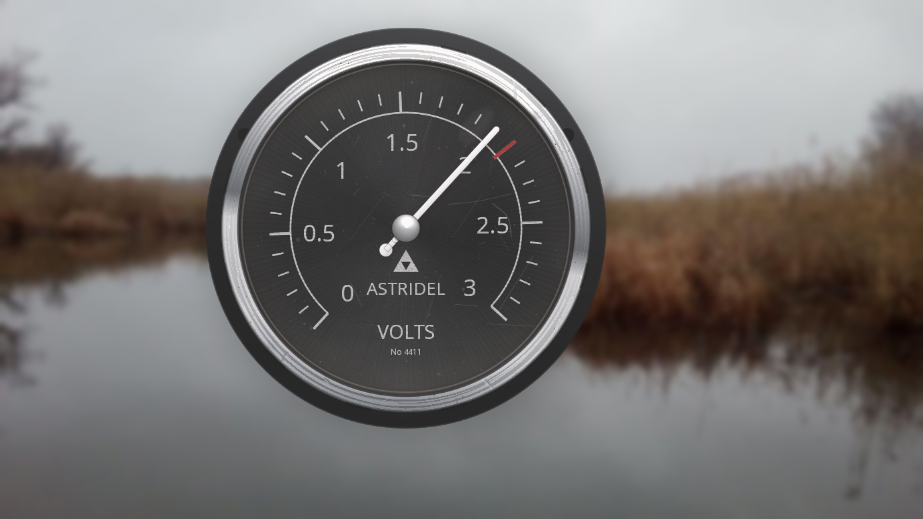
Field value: 2 (V)
